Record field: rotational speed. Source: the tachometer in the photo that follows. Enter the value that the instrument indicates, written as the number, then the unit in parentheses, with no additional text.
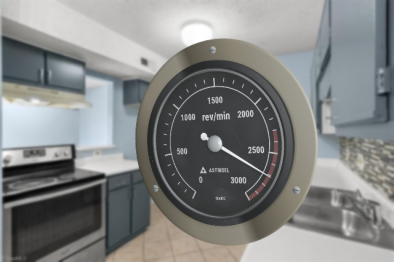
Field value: 2700 (rpm)
